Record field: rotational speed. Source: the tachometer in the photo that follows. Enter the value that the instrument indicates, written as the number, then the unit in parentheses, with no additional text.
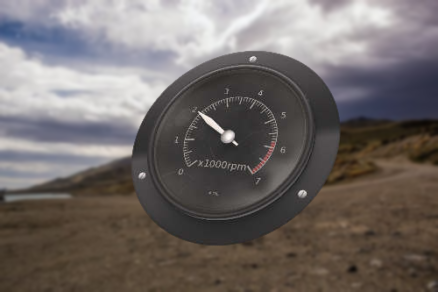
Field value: 2000 (rpm)
